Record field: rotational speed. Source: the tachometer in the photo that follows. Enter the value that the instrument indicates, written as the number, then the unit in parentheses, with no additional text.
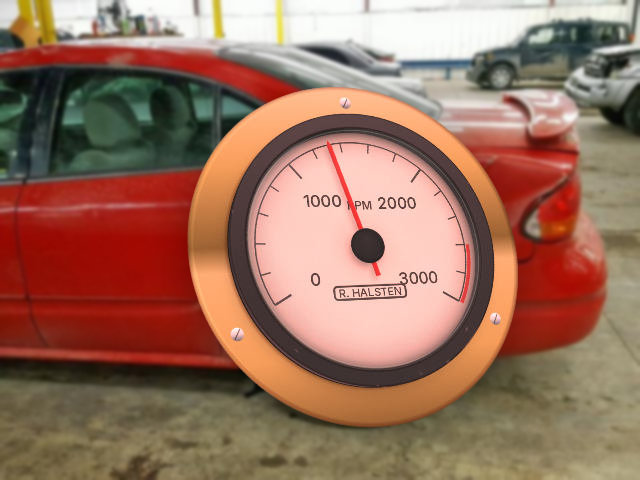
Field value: 1300 (rpm)
